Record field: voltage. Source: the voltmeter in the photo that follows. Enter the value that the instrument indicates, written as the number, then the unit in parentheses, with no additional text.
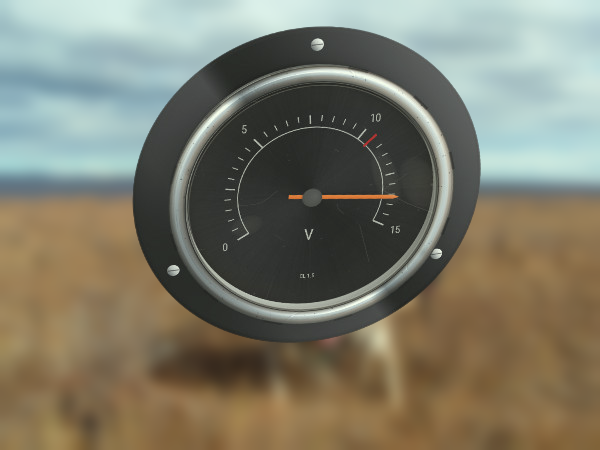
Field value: 13.5 (V)
